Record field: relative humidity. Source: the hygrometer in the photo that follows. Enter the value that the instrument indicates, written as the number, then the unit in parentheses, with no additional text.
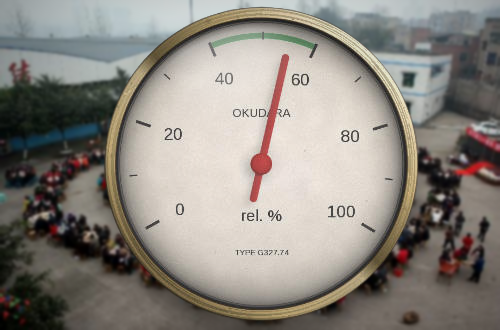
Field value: 55 (%)
